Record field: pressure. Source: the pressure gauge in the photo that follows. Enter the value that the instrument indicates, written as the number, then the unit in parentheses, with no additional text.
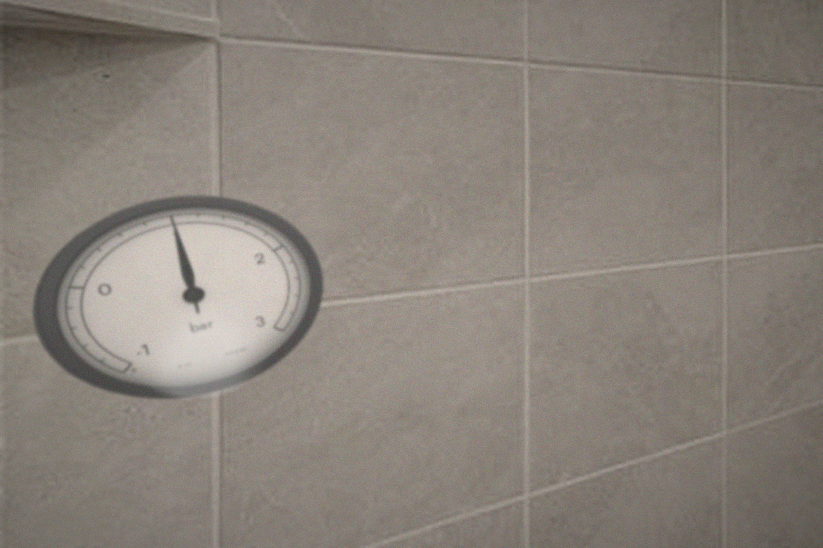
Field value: 1 (bar)
